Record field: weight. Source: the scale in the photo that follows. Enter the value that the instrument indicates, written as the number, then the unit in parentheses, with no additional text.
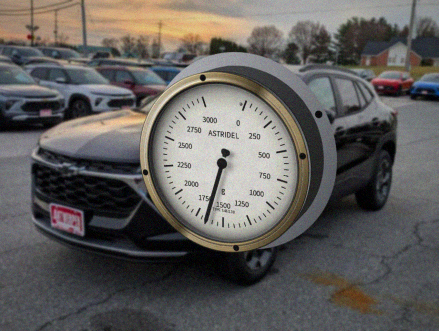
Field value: 1650 (g)
